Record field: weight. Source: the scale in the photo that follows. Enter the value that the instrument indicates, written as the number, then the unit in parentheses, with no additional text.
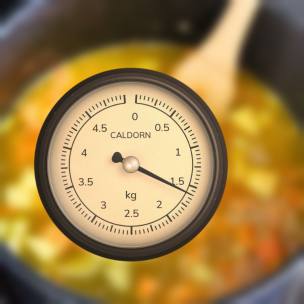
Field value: 1.6 (kg)
